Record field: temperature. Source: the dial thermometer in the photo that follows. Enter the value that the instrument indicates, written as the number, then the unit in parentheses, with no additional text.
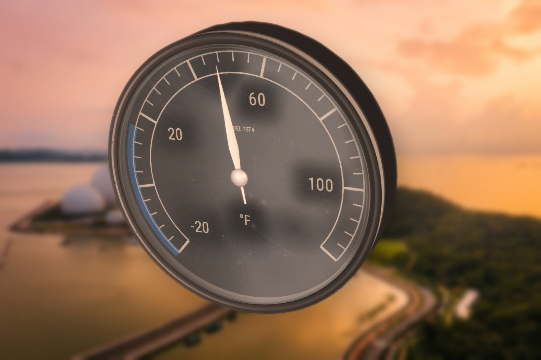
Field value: 48 (°F)
